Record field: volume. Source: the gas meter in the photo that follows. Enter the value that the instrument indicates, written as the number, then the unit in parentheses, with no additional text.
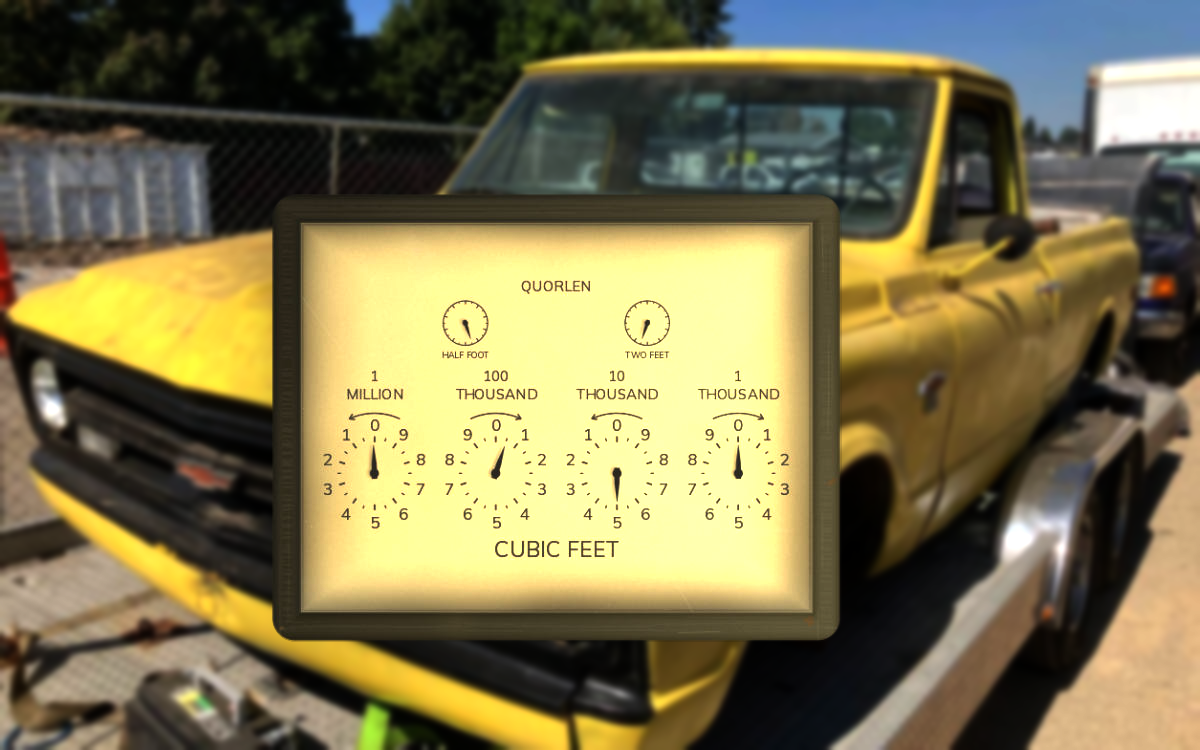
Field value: 5000 (ft³)
